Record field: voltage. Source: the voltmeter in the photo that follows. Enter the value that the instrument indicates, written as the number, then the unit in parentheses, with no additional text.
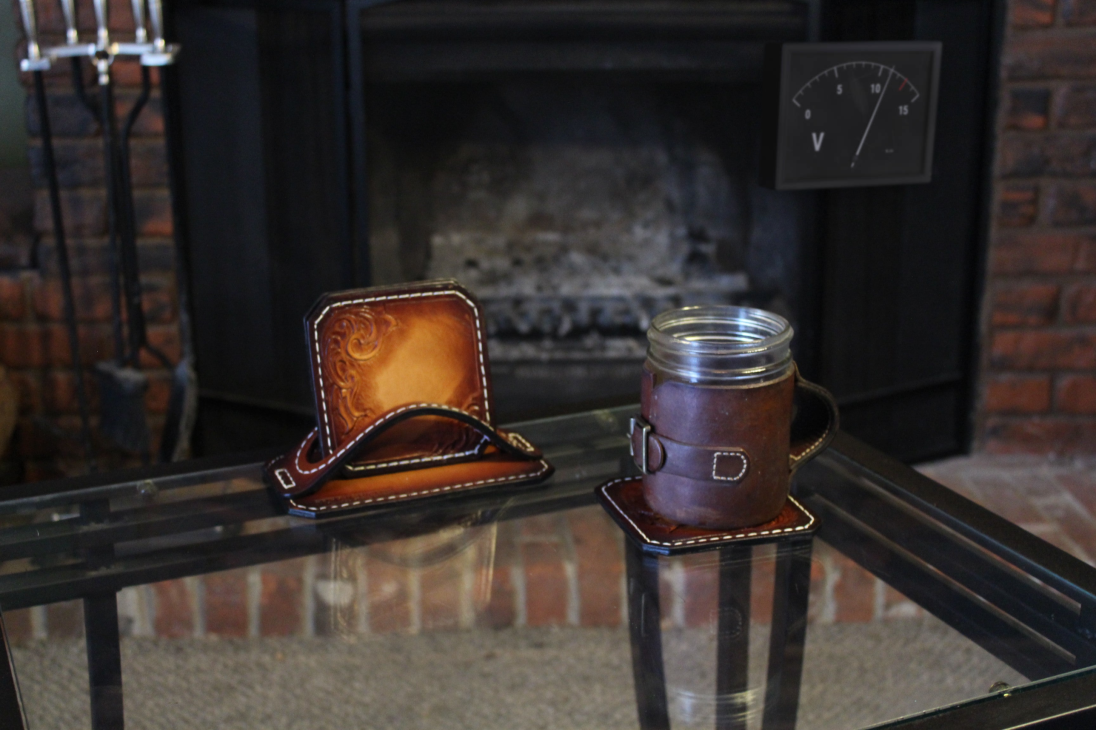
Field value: 11 (V)
